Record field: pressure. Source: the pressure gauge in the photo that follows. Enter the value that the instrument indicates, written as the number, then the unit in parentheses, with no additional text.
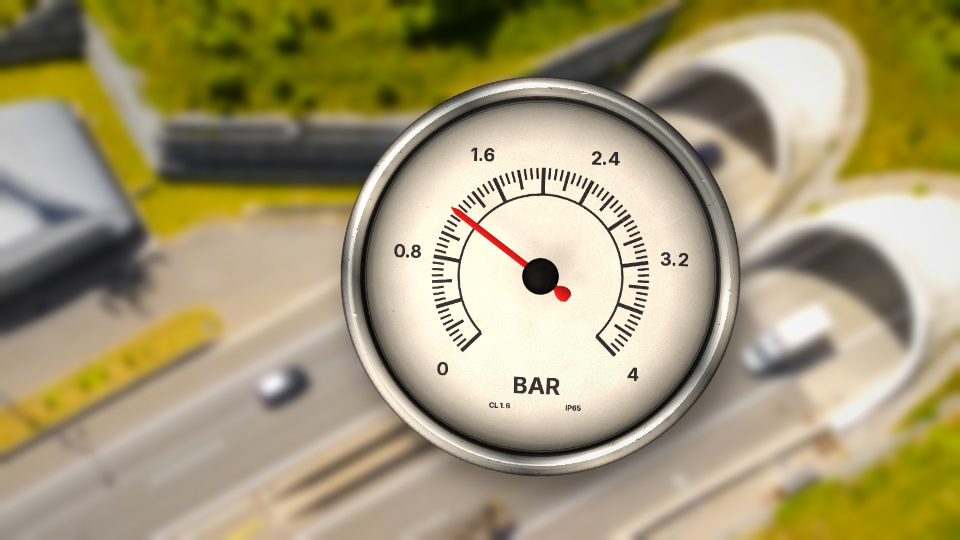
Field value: 1.2 (bar)
